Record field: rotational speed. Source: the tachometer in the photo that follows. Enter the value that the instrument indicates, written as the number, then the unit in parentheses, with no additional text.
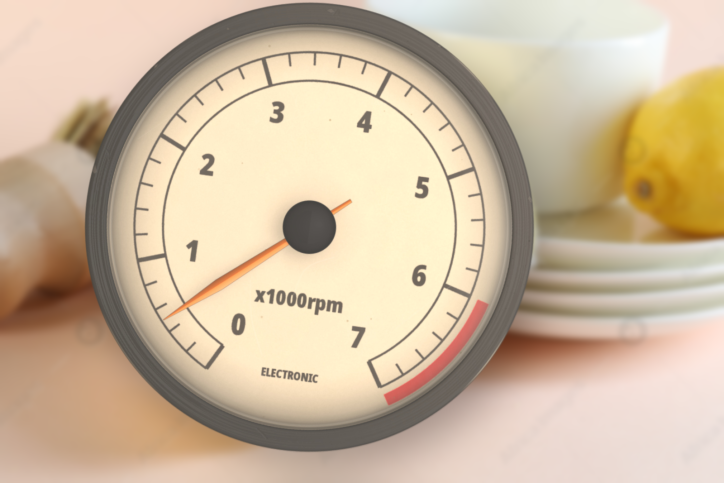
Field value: 500 (rpm)
